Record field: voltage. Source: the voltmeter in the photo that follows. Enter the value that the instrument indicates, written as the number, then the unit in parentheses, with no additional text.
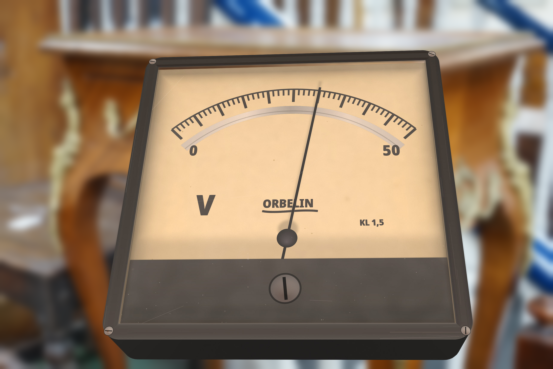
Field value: 30 (V)
